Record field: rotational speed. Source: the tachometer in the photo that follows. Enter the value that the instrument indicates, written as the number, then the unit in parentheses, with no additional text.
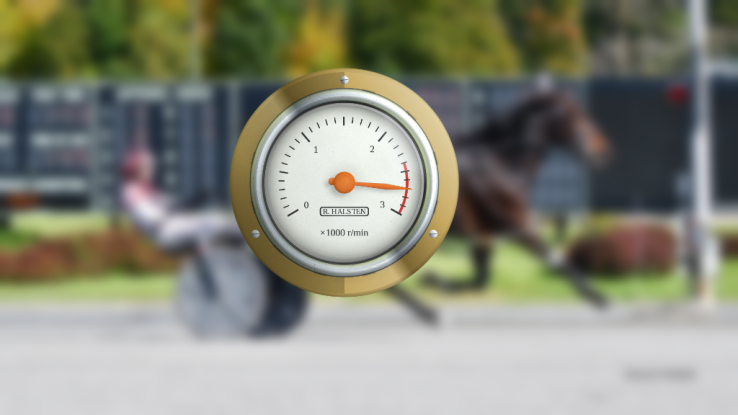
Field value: 2700 (rpm)
